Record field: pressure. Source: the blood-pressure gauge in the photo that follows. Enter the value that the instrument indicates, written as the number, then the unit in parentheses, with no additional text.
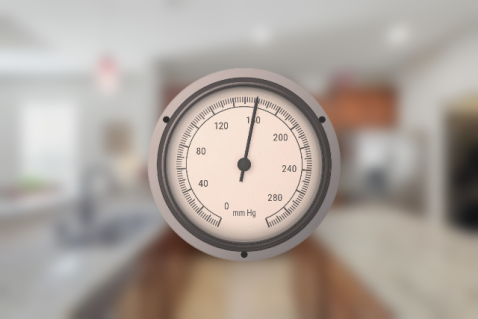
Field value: 160 (mmHg)
